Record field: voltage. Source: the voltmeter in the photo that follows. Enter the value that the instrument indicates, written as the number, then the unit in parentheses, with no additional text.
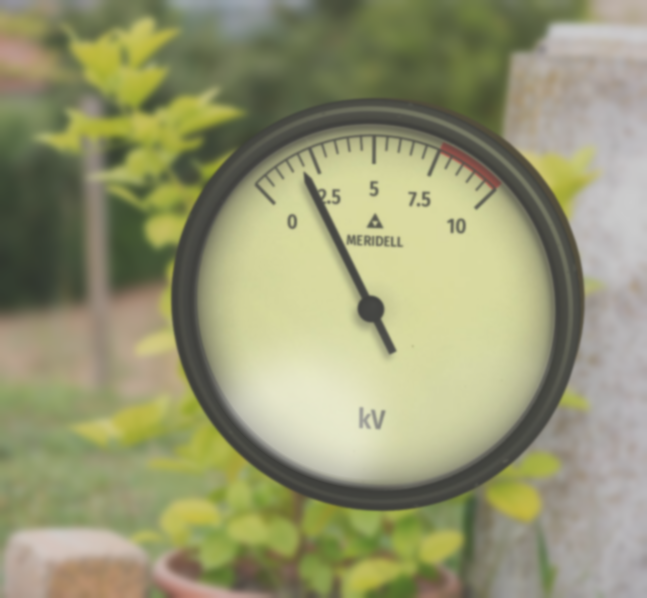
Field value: 2 (kV)
